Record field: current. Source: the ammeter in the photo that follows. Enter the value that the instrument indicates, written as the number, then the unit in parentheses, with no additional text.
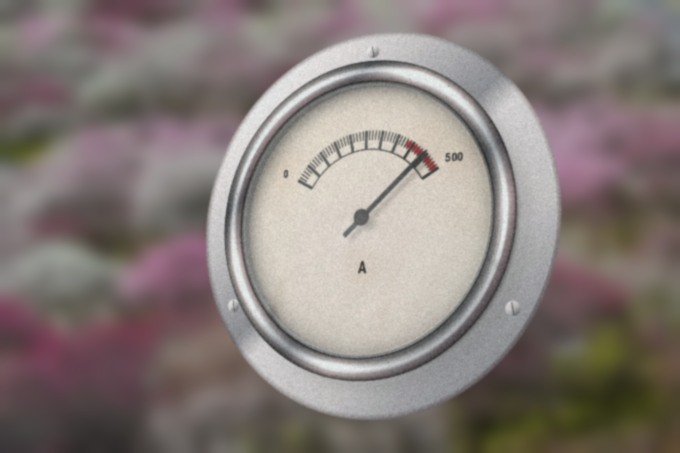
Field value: 450 (A)
